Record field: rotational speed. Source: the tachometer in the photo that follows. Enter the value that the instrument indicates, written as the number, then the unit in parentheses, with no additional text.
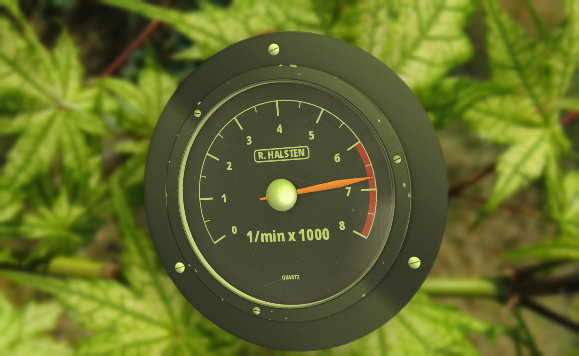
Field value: 6750 (rpm)
